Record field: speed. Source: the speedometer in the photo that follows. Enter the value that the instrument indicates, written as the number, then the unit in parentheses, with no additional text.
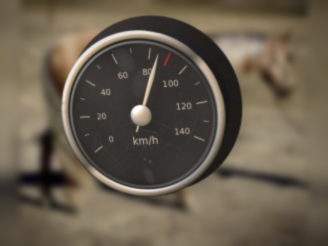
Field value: 85 (km/h)
